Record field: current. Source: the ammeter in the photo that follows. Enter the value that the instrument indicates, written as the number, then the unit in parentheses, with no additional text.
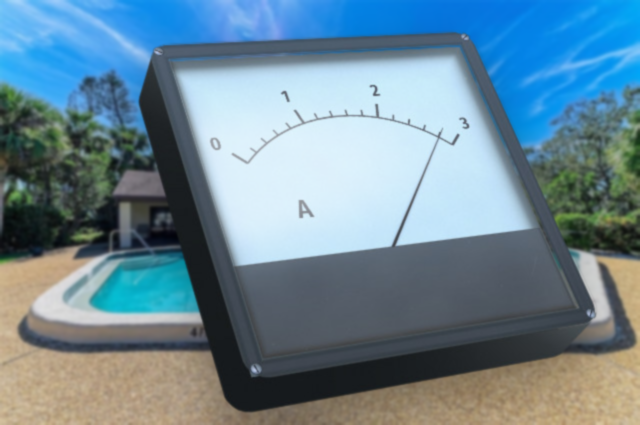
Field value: 2.8 (A)
